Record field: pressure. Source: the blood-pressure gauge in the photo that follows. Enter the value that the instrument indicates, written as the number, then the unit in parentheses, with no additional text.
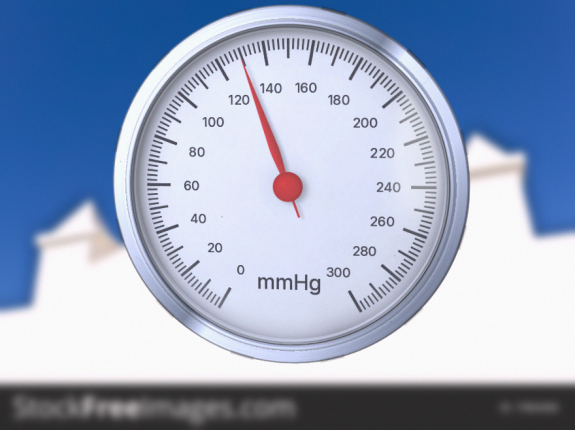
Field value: 130 (mmHg)
